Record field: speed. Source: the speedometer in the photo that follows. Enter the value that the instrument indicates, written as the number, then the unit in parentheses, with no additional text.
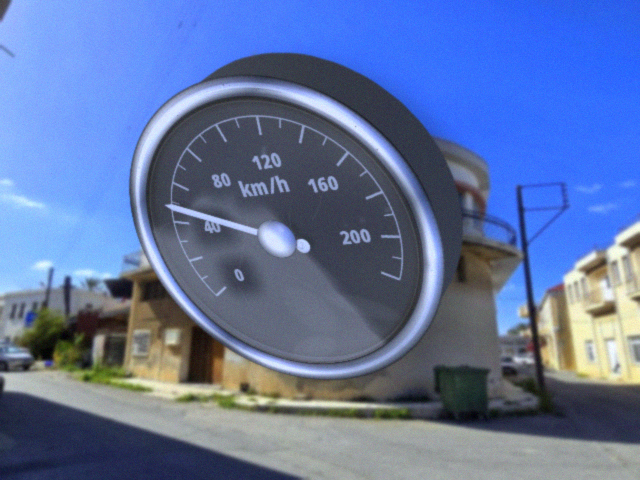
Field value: 50 (km/h)
